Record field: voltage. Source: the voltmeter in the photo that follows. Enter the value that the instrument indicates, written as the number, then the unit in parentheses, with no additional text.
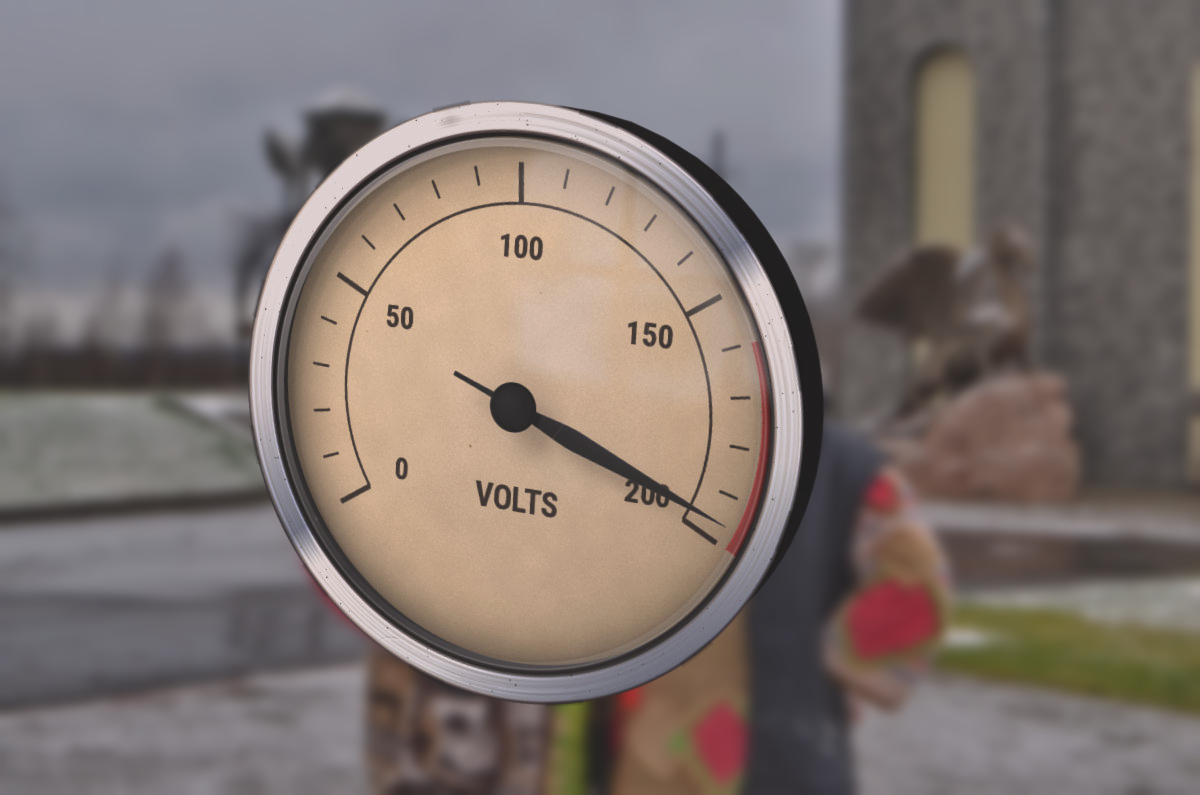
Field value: 195 (V)
